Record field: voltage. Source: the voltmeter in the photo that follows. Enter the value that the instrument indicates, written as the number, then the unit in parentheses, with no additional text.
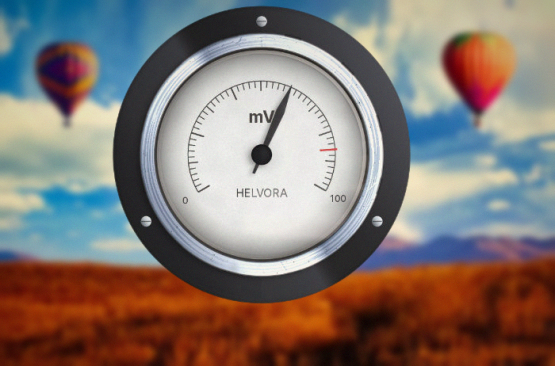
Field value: 60 (mV)
